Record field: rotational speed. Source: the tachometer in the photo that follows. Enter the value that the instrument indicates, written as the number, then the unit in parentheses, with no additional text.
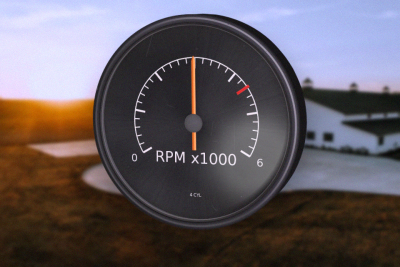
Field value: 3000 (rpm)
